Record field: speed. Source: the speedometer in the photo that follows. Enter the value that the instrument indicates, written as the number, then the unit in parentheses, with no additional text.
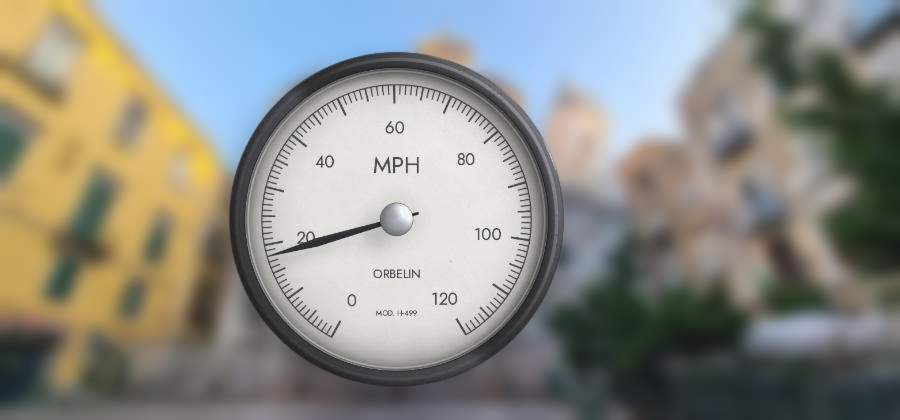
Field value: 18 (mph)
